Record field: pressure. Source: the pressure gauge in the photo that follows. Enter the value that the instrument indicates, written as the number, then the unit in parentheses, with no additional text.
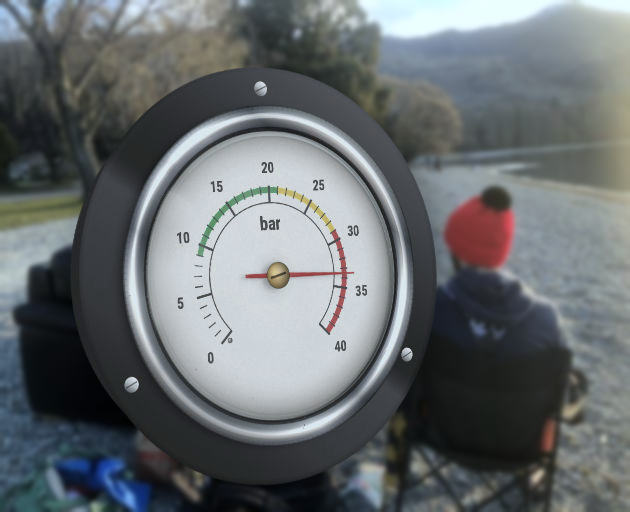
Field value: 33.5 (bar)
